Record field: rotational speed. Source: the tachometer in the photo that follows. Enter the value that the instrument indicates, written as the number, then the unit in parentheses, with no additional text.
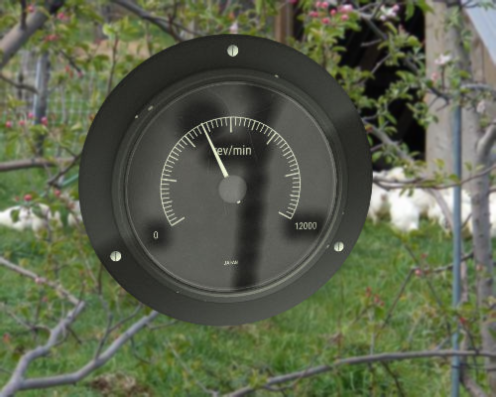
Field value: 4800 (rpm)
